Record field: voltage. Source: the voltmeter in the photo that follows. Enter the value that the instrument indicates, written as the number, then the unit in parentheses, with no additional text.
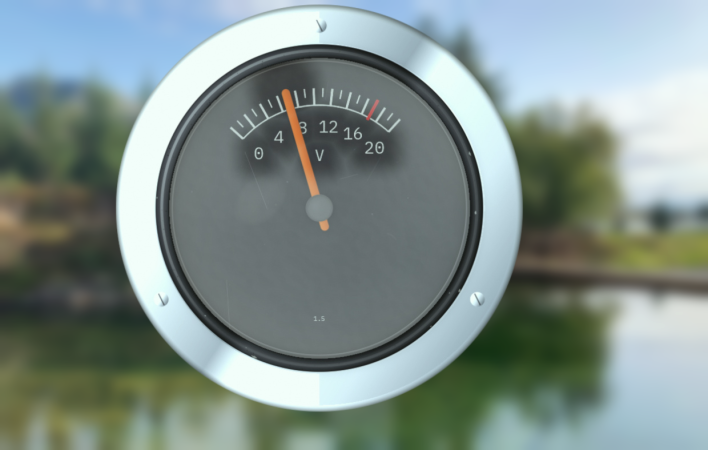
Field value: 7 (V)
